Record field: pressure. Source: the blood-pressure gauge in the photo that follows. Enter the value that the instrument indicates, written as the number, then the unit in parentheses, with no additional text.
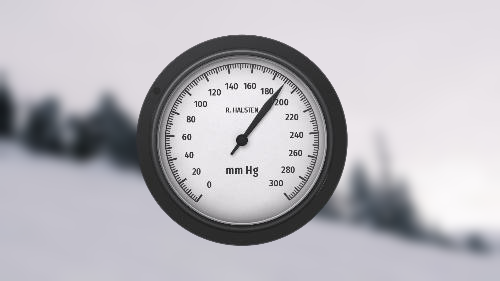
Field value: 190 (mmHg)
